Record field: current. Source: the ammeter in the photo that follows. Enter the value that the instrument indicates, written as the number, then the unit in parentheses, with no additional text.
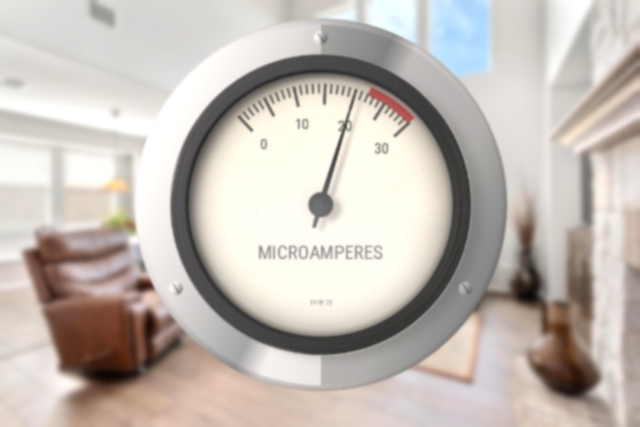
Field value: 20 (µA)
